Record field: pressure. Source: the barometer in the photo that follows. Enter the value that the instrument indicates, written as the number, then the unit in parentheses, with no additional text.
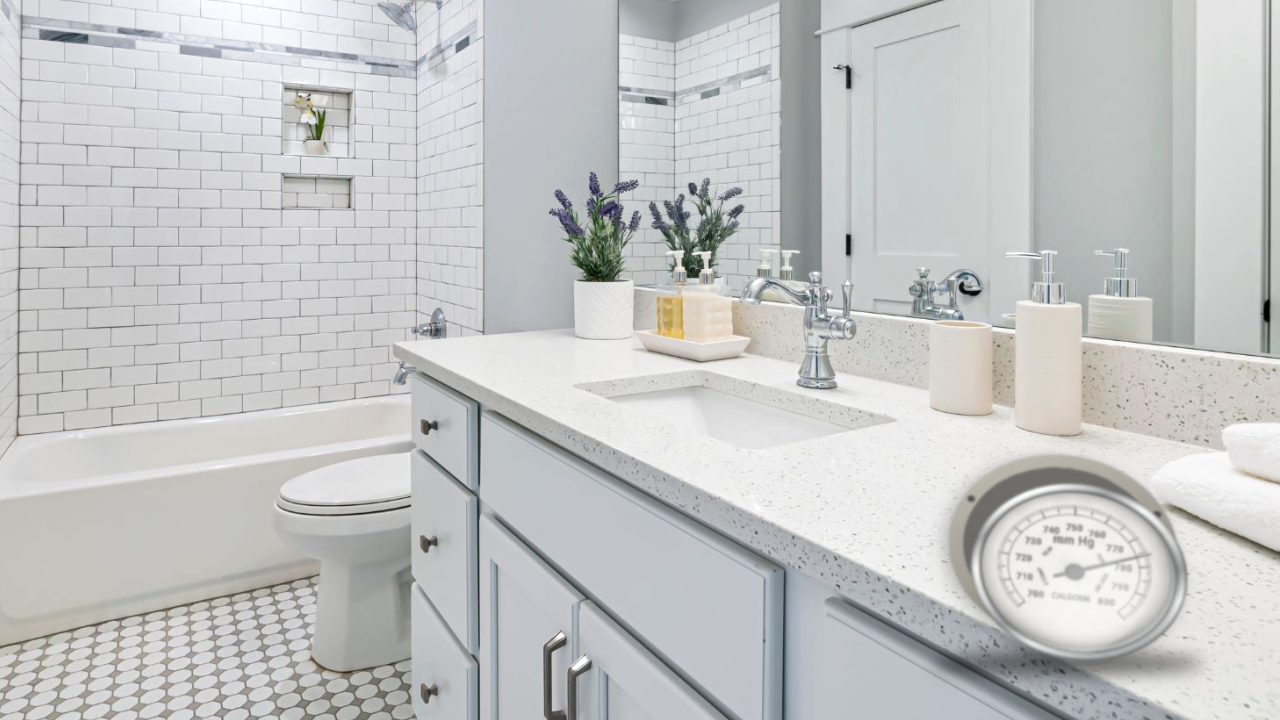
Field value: 775 (mmHg)
